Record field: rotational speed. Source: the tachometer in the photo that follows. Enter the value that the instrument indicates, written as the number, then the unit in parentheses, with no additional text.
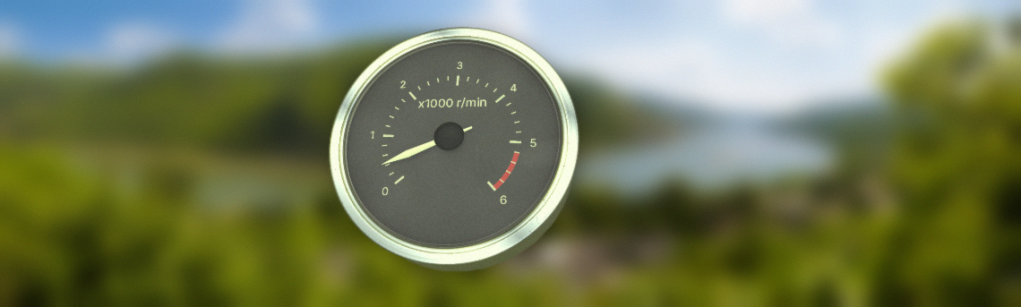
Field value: 400 (rpm)
